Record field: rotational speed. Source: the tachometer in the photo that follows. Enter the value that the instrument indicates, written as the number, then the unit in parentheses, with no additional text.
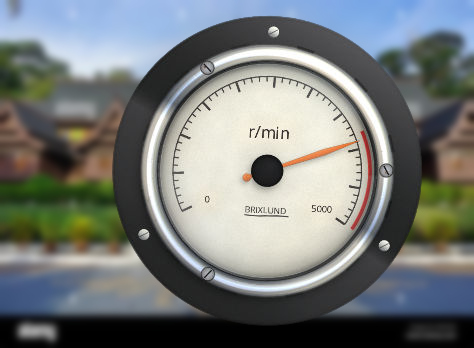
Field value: 3900 (rpm)
